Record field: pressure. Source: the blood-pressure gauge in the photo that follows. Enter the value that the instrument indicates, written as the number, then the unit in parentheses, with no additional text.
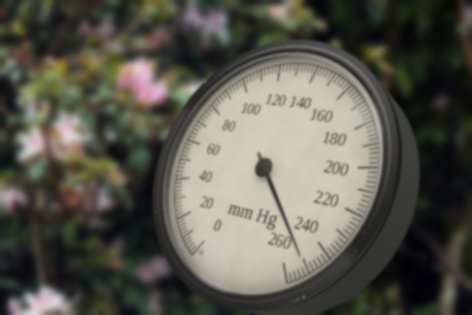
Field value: 250 (mmHg)
